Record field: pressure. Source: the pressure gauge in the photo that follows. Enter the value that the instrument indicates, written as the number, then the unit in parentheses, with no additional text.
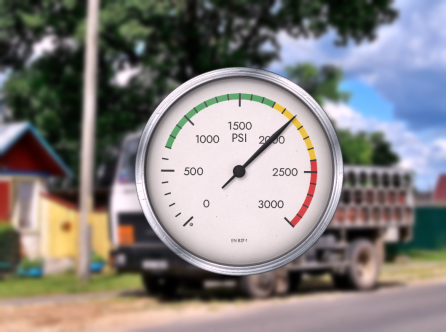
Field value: 2000 (psi)
